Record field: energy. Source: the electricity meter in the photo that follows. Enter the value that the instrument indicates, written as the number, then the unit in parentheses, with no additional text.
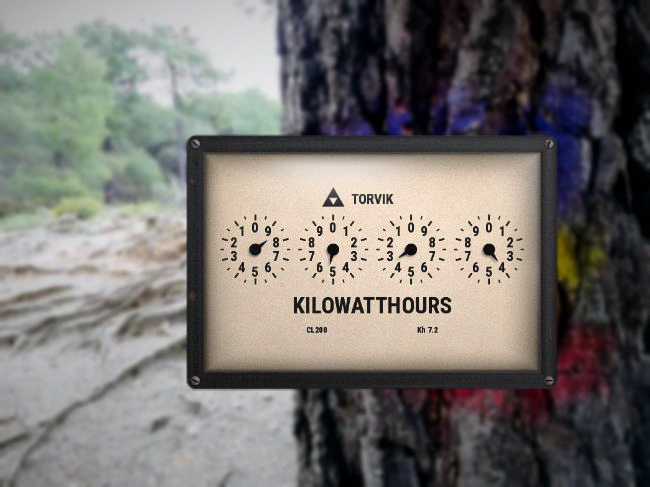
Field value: 8534 (kWh)
